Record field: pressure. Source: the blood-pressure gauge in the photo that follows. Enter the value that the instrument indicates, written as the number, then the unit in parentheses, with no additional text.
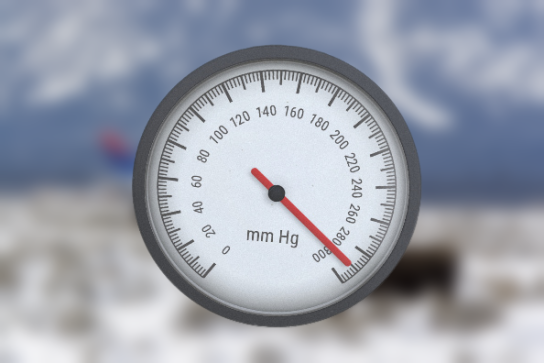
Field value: 290 (mmHg)
